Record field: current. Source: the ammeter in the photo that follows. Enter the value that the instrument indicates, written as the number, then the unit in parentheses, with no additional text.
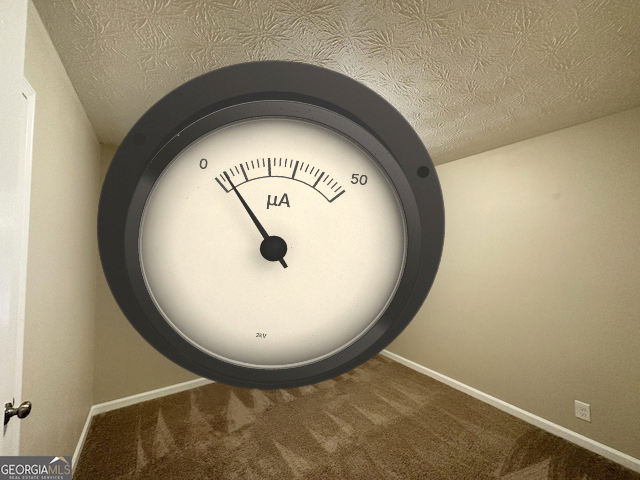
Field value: 4 (µA)
